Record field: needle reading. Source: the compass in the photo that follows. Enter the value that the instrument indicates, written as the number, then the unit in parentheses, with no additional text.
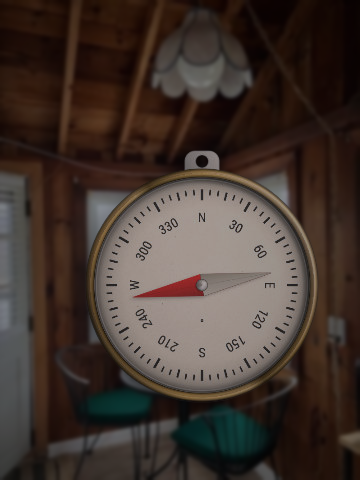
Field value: 260 (°)
